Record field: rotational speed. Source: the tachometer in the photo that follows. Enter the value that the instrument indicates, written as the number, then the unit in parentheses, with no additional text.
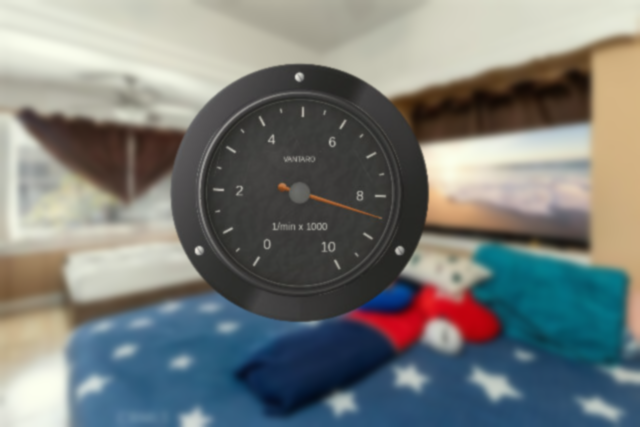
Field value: 8500 (rpm)
